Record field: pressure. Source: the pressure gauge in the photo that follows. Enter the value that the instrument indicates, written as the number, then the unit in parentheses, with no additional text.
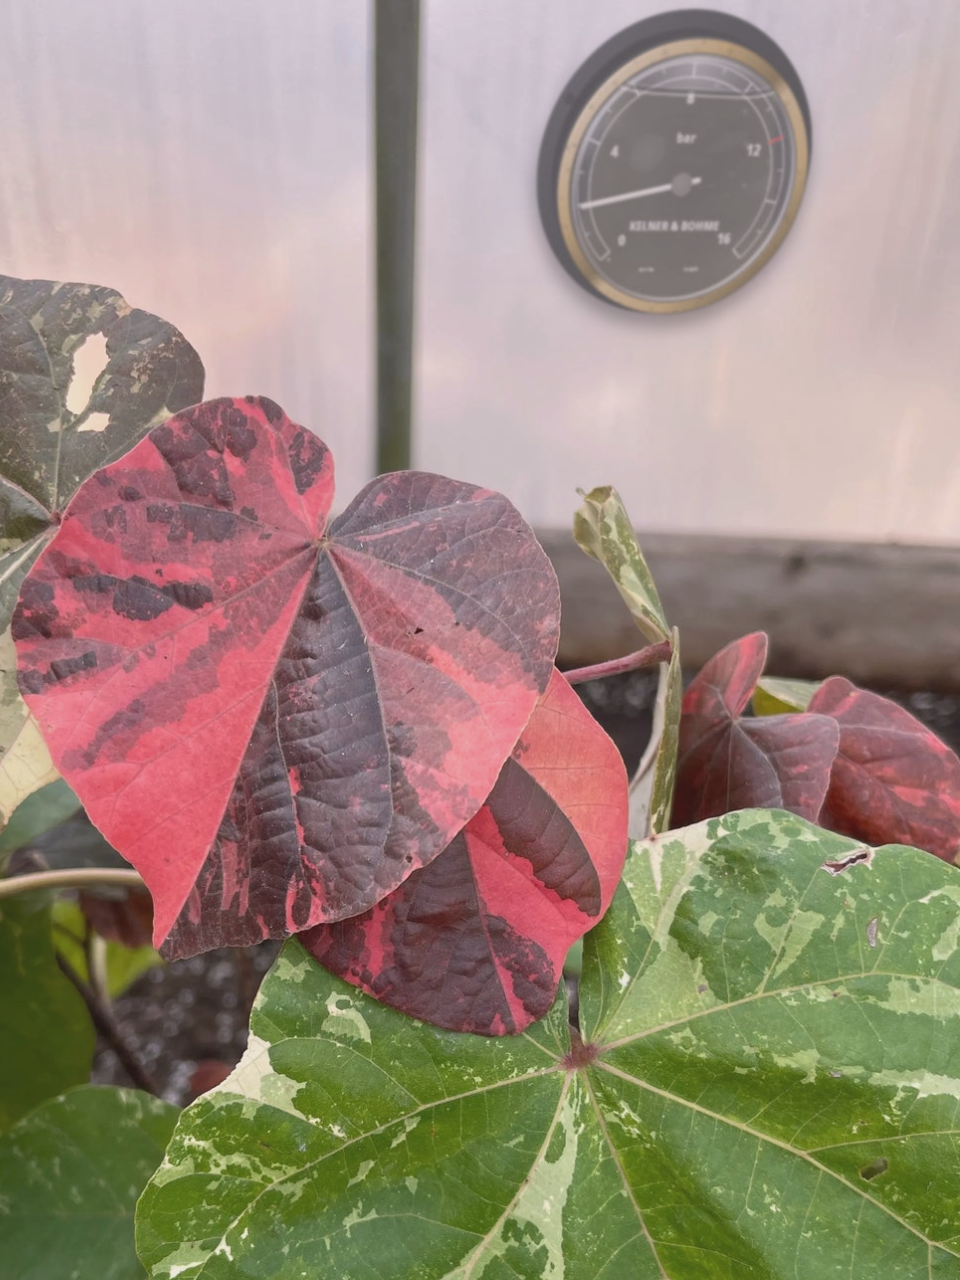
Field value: 2 (bar)
